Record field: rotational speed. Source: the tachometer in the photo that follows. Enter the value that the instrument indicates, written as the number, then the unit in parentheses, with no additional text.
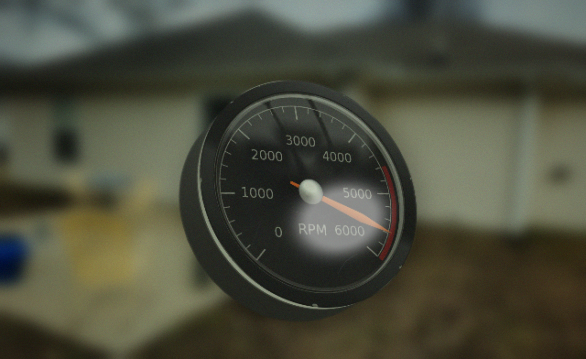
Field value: 5600 (rpm)
